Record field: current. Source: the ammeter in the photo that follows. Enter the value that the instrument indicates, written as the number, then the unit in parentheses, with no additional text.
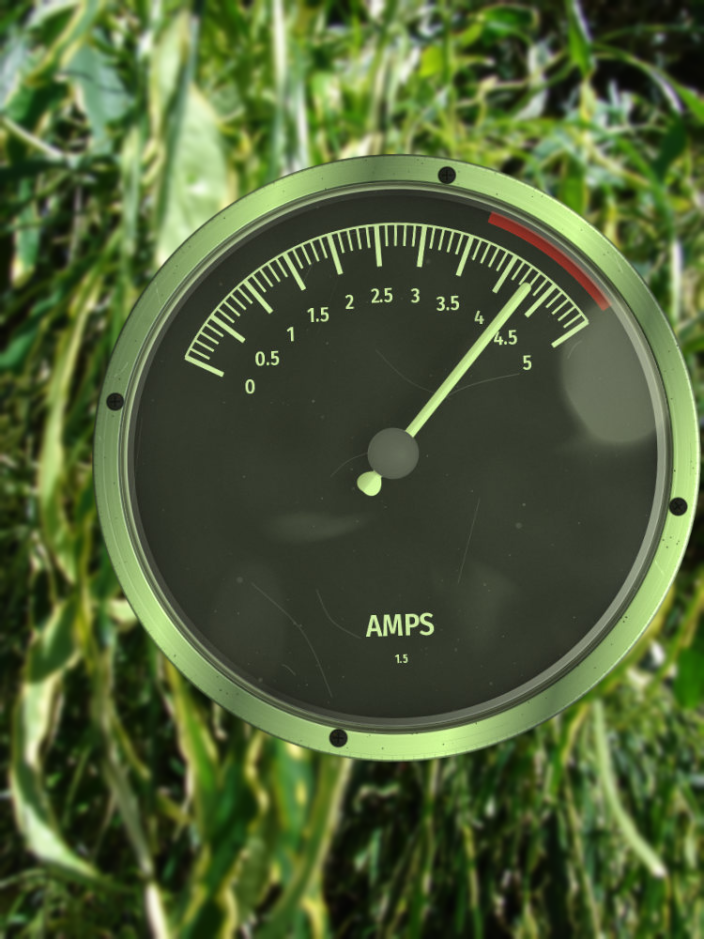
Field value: 4.3 (A)
